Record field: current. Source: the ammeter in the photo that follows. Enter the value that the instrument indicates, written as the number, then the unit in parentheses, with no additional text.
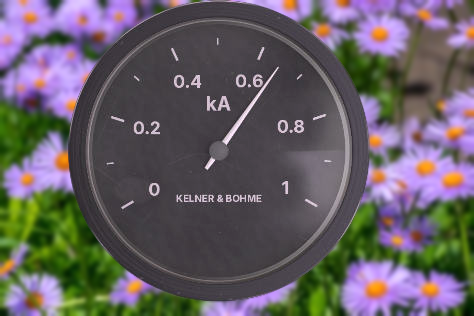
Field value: 0.65 (kA)
